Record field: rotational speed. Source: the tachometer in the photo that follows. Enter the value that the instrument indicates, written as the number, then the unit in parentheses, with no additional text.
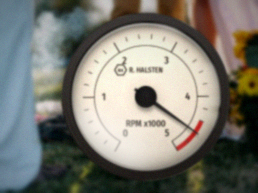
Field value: 4600 (rpm)
